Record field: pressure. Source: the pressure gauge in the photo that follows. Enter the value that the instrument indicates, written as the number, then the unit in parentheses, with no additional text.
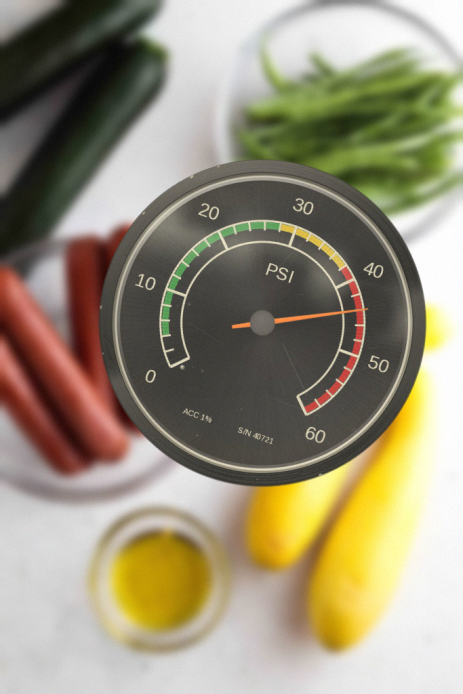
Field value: 44 (psi)
